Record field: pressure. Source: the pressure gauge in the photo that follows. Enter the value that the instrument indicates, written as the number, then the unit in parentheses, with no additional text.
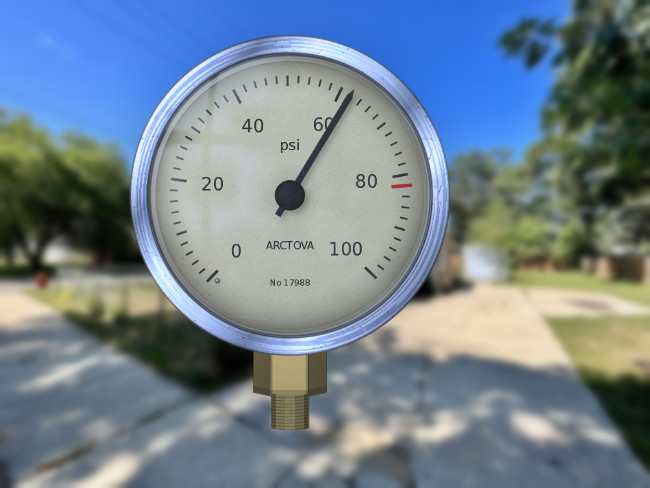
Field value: 62 (psi)
